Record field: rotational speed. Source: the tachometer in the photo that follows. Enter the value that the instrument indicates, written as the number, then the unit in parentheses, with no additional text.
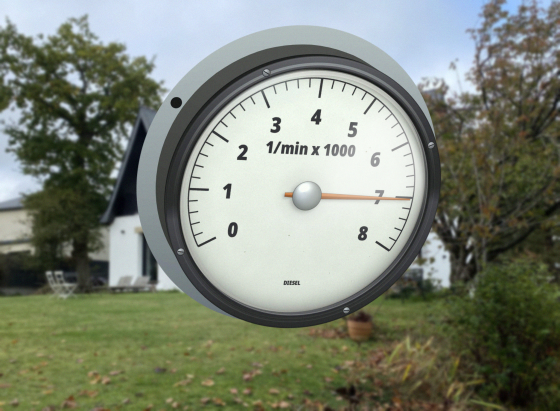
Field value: 7000 (rpm)
